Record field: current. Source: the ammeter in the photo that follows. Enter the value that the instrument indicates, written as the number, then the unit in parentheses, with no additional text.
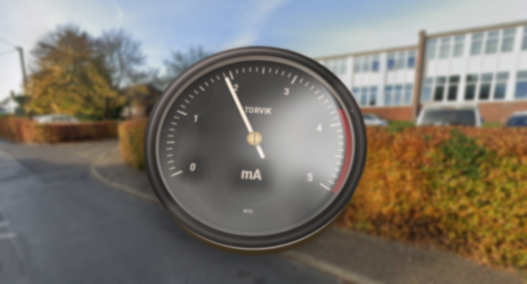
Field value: 1.9 (mA)
